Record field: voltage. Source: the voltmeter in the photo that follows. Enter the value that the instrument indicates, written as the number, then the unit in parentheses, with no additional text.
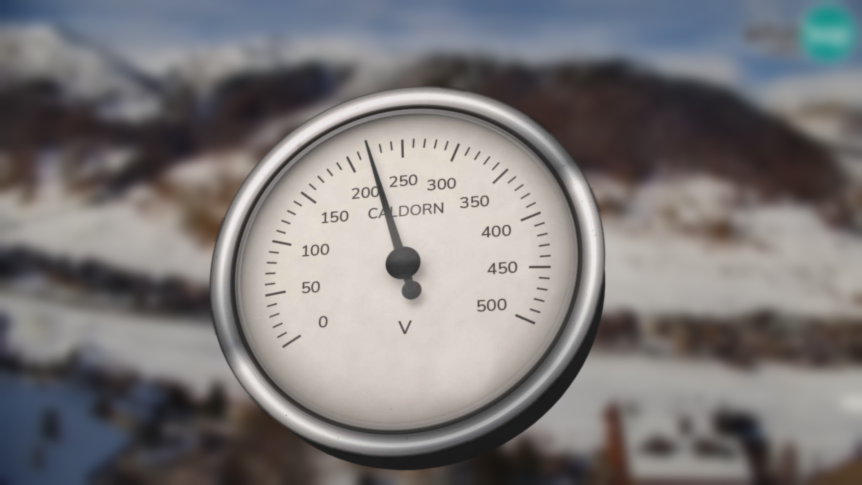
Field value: 220 (V)
